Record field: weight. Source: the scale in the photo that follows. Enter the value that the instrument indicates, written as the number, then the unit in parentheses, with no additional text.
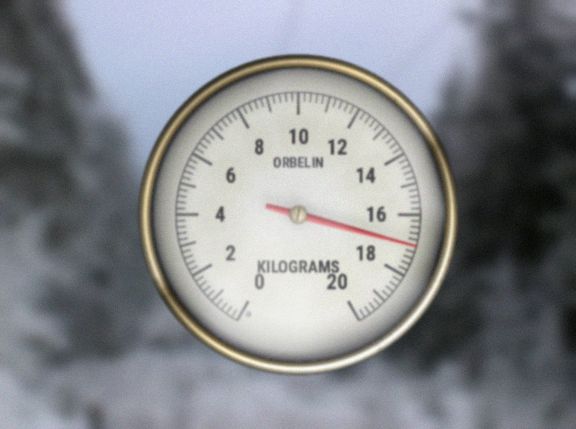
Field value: 17 (kg)
